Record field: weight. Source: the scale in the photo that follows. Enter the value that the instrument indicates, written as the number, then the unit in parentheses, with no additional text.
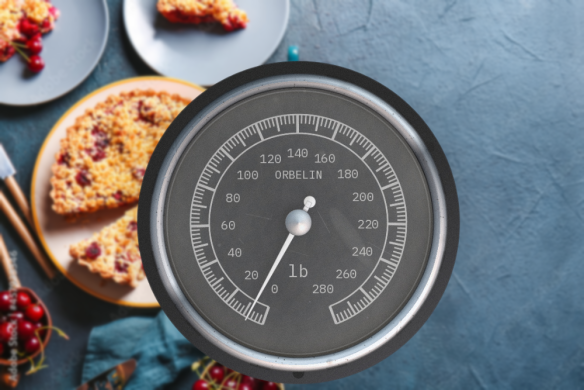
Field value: 8 (lb)
